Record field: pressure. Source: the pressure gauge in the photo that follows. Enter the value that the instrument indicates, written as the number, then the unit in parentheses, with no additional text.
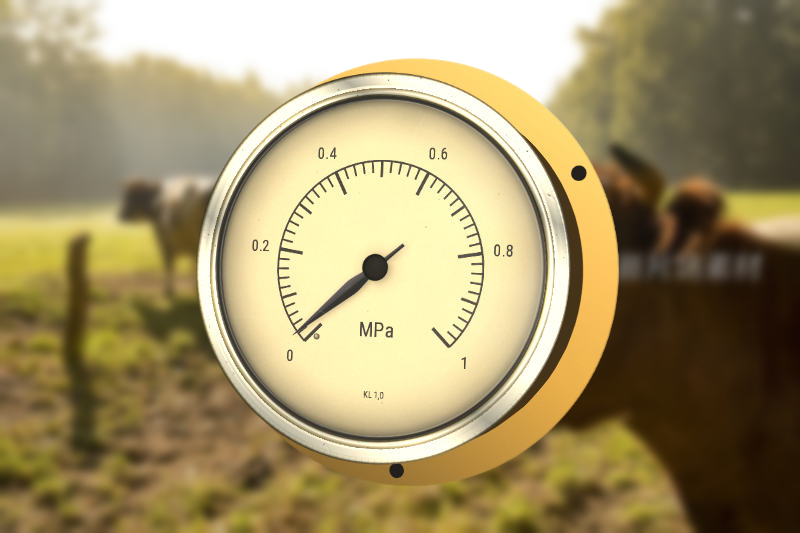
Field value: 0.02 (MPa)
